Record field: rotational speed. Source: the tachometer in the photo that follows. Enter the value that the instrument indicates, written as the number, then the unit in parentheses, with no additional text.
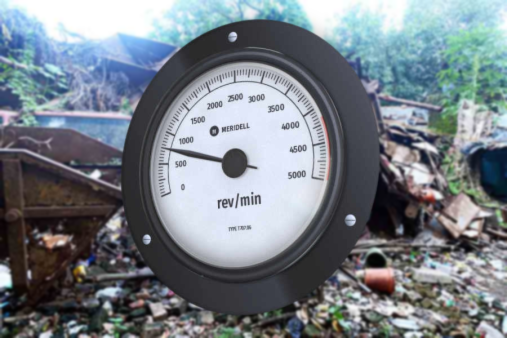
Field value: 750 (rpm)
